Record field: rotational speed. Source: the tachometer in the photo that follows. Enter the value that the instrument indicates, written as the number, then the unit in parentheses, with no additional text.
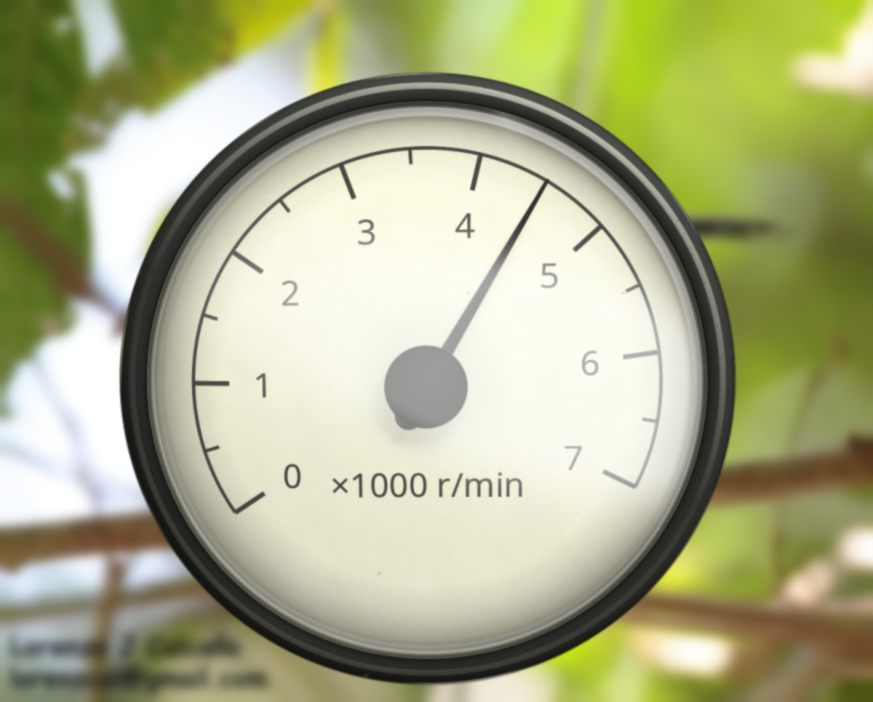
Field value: 4500 (rpm)
